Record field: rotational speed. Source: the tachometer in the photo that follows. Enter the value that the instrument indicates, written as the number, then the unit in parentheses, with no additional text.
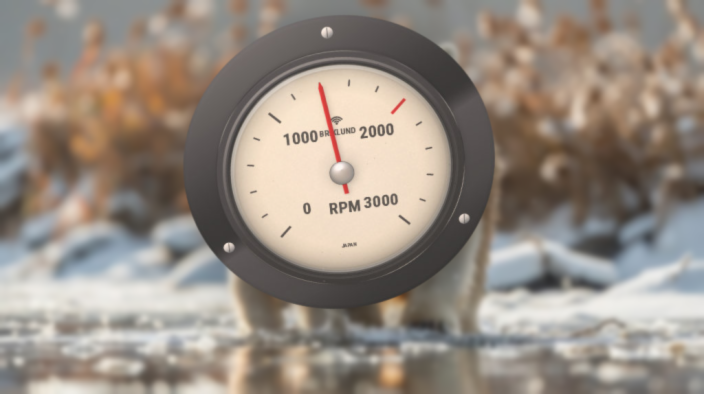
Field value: 1400 (rpm)
